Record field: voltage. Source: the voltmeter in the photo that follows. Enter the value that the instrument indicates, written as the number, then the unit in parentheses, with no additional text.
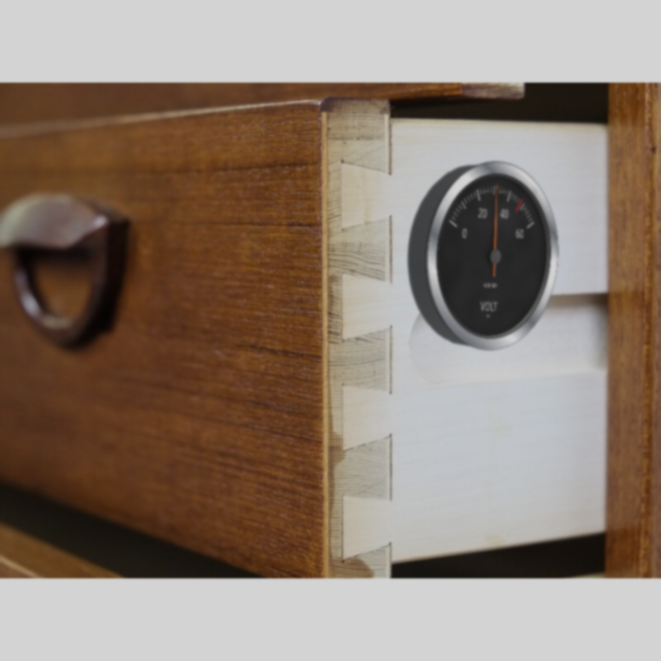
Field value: 30 (V)
